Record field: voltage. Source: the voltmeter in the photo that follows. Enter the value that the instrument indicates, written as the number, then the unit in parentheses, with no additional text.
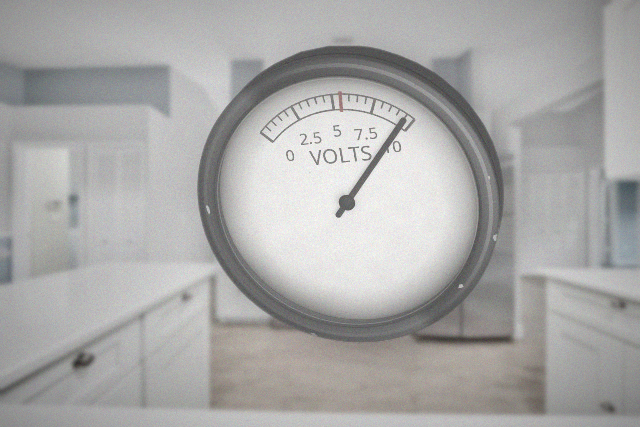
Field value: 9.5 (V)
